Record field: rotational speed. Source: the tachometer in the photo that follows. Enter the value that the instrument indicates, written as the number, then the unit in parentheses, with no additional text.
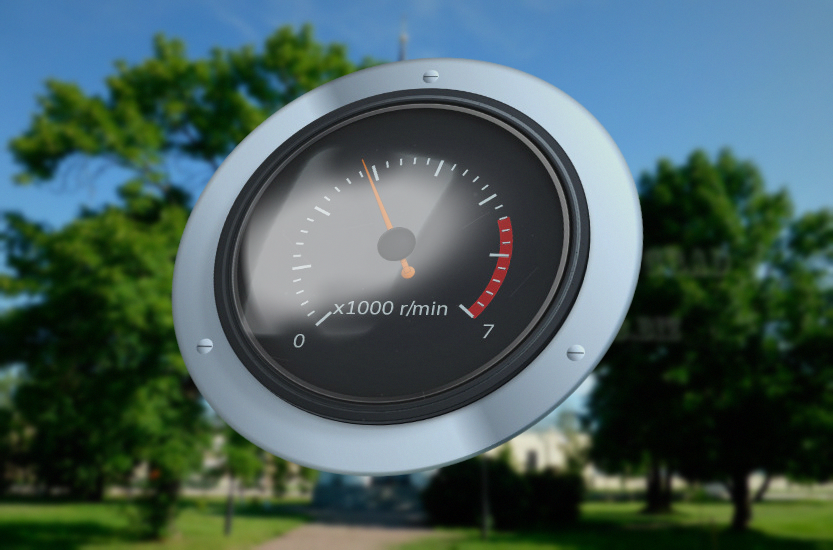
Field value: 2900 (rpm)
